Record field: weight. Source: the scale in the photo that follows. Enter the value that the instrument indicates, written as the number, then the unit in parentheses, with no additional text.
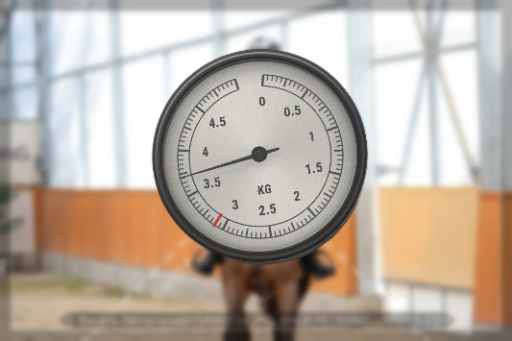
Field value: 3.7 (kg)
